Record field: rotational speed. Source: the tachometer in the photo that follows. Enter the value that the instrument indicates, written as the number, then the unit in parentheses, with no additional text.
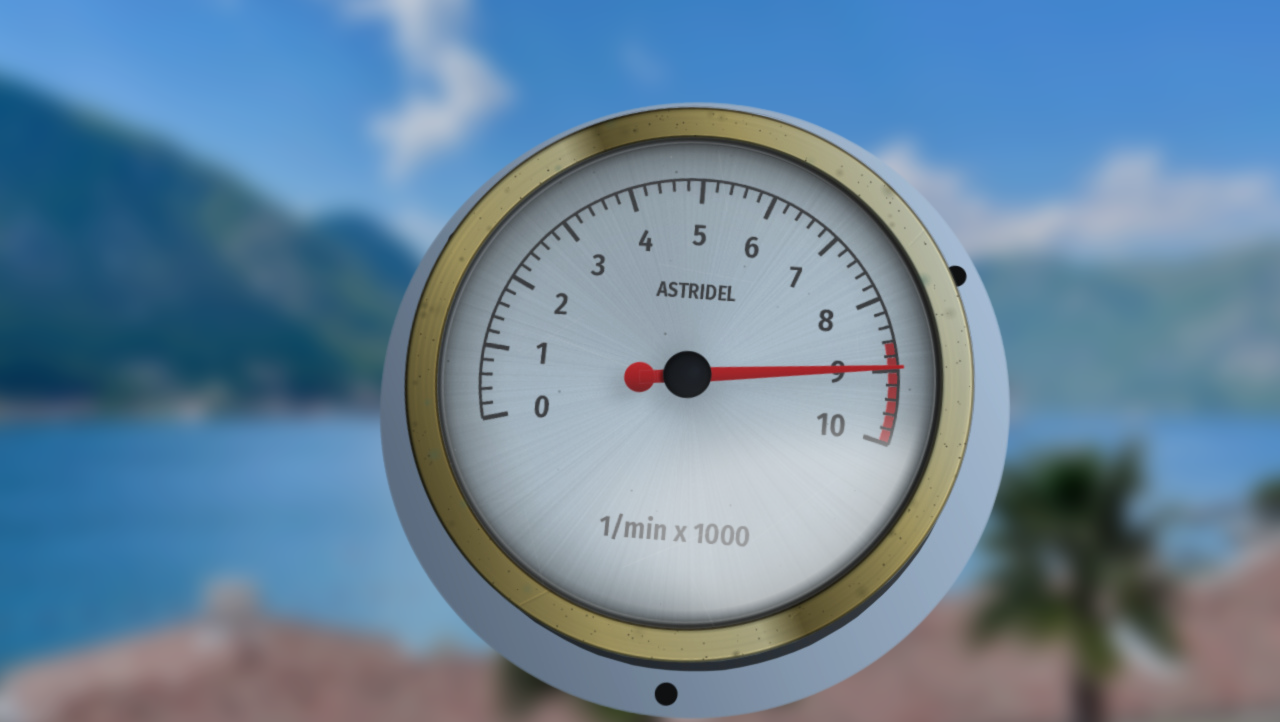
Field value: 9000 (rpm)
